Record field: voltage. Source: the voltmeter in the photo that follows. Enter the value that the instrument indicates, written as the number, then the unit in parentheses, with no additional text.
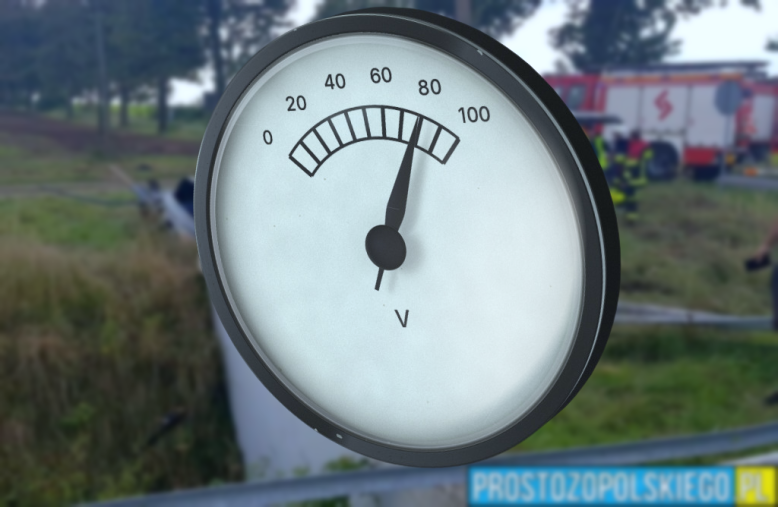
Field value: 80 (V)
